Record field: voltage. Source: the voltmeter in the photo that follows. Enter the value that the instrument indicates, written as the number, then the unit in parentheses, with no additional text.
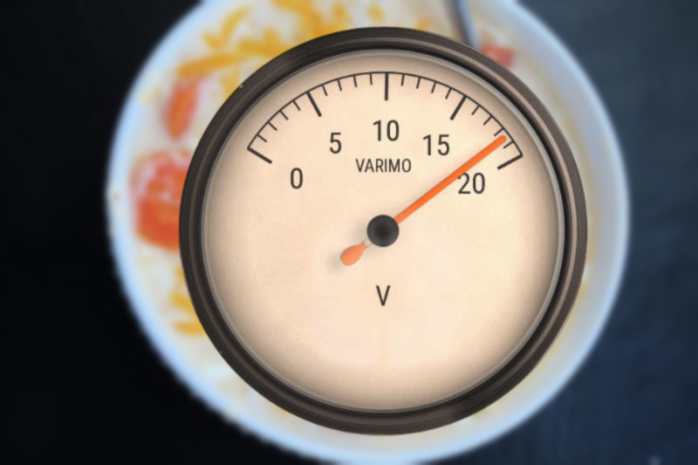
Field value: 18.5 (V)
